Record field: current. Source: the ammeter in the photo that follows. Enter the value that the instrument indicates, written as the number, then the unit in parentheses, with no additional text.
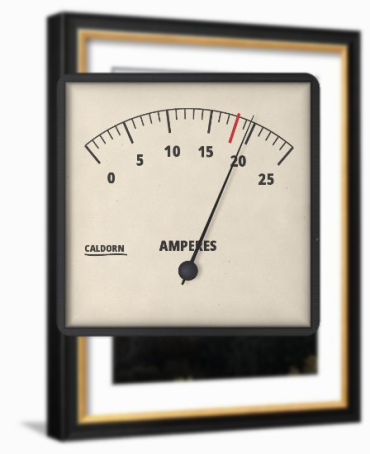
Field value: 19.5 (A)
